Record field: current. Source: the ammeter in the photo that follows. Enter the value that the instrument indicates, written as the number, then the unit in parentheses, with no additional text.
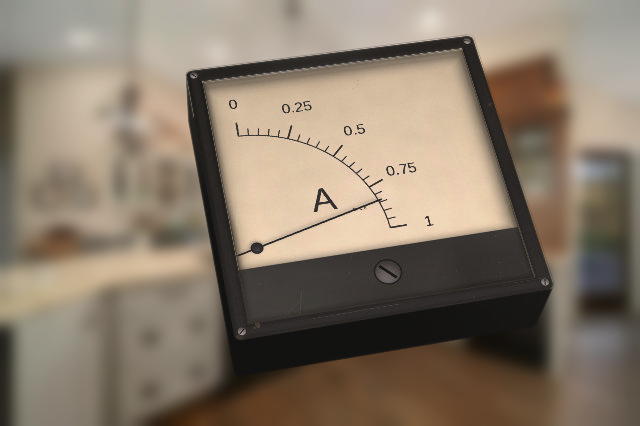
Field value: 0.85 (A)
